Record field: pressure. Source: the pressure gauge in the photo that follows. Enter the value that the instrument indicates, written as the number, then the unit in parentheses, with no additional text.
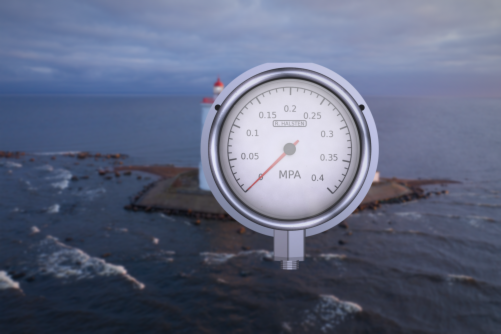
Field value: 0 (MPa)
